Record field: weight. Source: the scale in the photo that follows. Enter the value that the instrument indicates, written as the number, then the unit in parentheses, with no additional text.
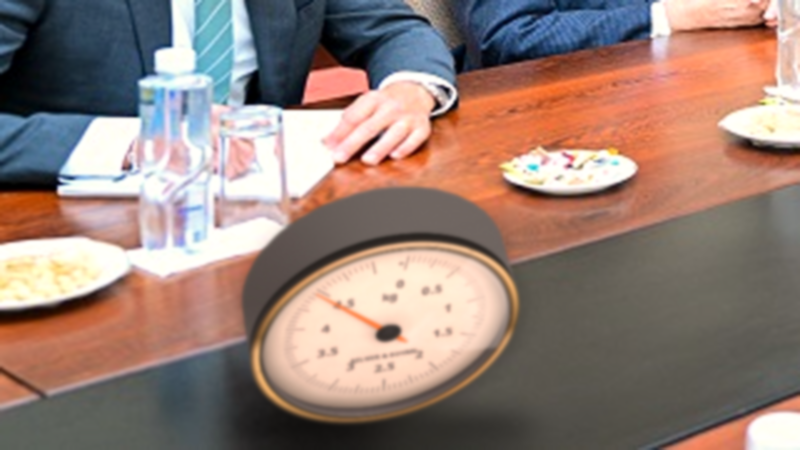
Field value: 4.5 (kg)
